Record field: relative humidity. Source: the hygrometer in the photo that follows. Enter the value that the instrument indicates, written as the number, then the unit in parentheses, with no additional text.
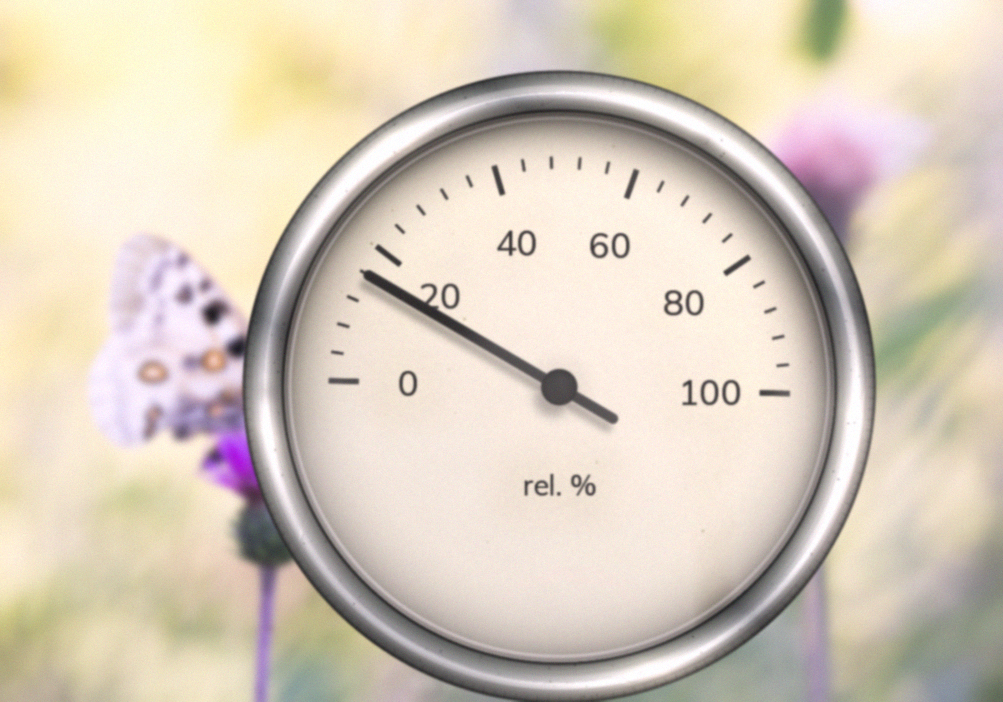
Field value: 16 (%)
